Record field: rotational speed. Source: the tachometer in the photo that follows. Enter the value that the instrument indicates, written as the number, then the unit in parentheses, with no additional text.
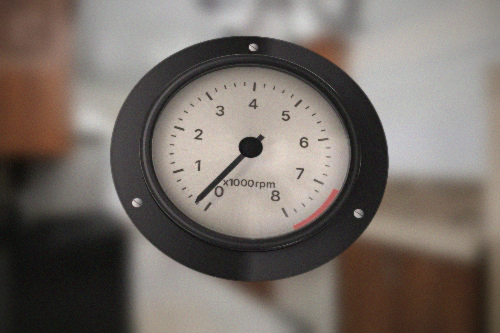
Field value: 200 (rpm)
